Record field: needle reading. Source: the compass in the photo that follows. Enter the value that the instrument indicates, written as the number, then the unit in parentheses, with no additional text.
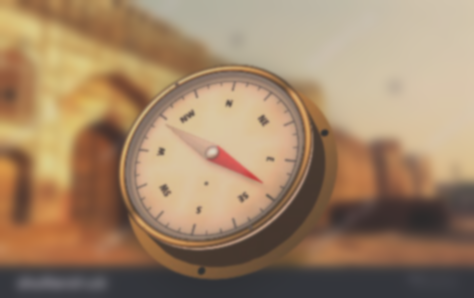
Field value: 115 (°)
